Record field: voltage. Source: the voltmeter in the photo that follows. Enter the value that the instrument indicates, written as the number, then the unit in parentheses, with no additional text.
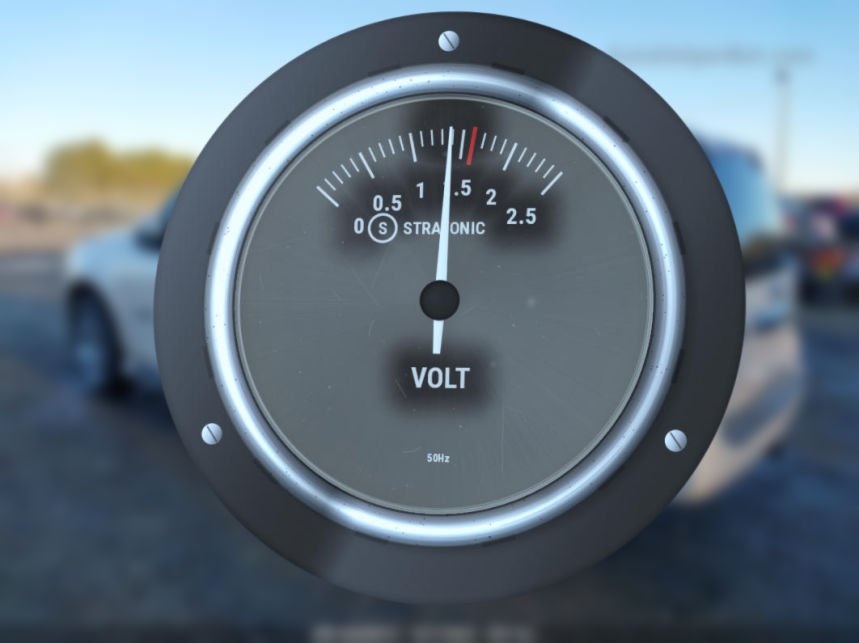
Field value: 1.4 (V)
